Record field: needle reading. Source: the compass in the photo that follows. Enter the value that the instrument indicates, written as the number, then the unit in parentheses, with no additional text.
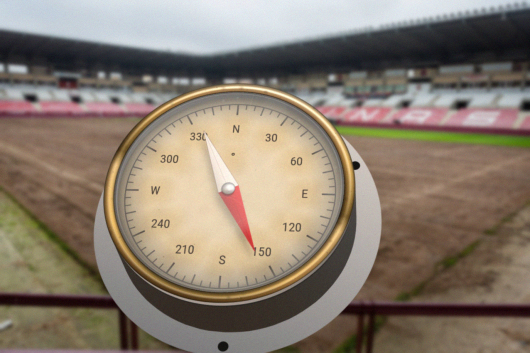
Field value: 155 (°)
